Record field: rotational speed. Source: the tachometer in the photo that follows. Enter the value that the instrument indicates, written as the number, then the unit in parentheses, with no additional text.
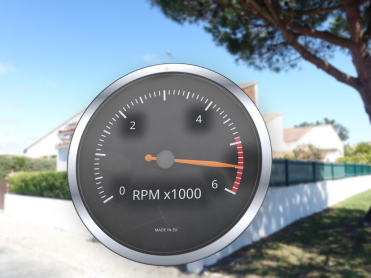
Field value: 5500 (rpm)
